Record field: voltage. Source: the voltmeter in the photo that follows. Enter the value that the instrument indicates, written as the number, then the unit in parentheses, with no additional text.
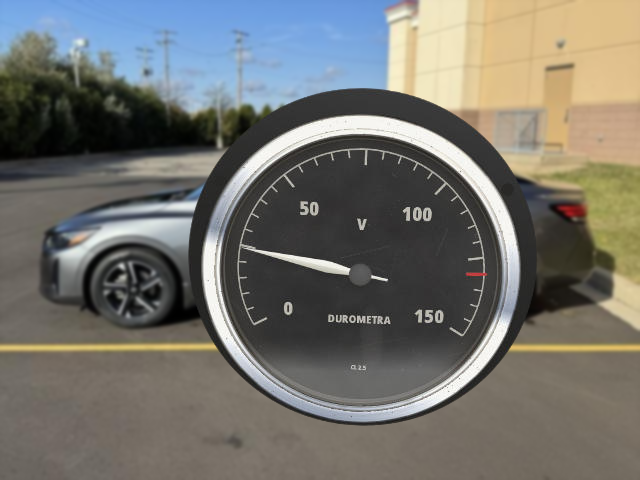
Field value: 25 (V)
